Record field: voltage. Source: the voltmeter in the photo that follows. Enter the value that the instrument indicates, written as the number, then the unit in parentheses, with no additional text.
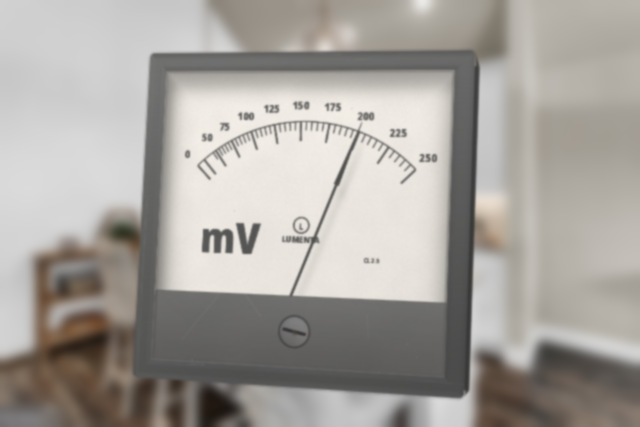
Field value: 200 (mV)
